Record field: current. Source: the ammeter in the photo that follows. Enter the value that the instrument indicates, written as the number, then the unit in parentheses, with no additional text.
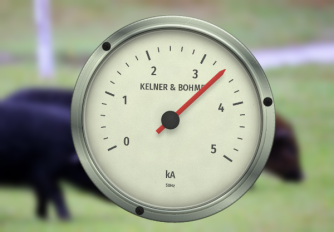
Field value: 3.4 (kA)
